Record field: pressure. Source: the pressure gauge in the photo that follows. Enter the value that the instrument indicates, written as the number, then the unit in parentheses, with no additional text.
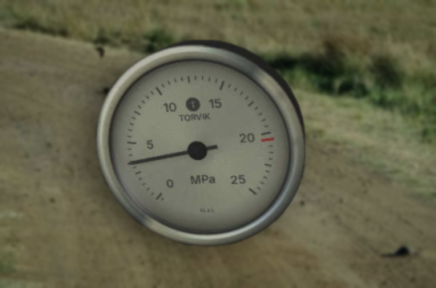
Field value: 3.5 (MPa)
